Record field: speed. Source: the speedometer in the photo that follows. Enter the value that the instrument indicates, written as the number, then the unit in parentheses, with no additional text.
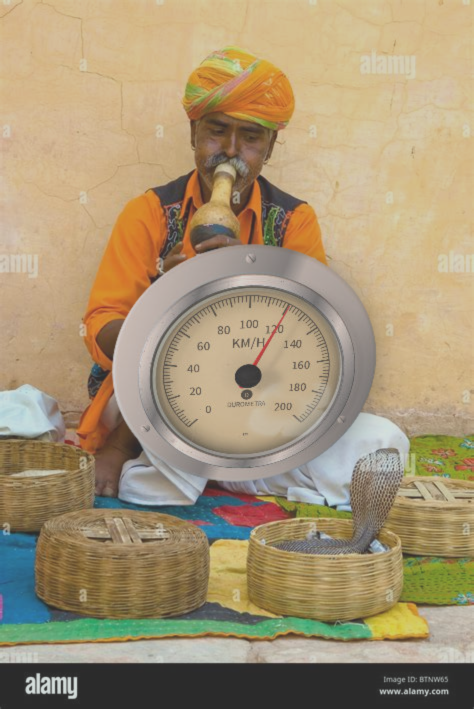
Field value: 120 (km/h)
